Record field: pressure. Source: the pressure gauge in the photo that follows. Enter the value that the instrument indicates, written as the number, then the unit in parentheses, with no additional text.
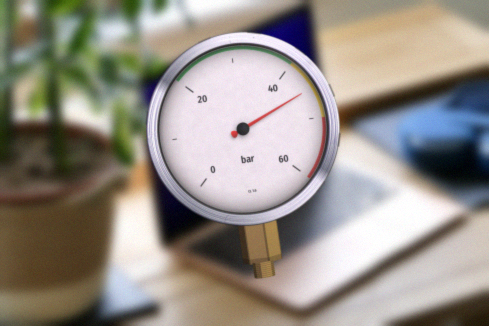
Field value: 45 (bar)
